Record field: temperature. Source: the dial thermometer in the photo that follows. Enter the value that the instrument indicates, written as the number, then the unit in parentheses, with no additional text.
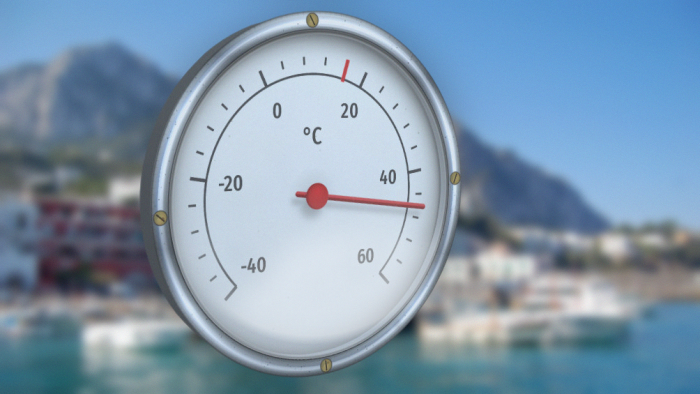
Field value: 46 (°C)
